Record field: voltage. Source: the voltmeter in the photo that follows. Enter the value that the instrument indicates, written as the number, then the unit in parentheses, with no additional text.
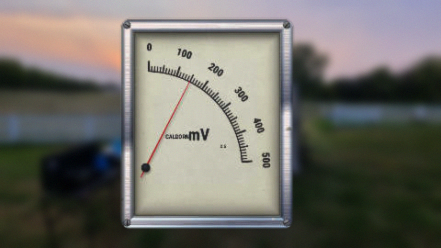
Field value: 150 (mV)
